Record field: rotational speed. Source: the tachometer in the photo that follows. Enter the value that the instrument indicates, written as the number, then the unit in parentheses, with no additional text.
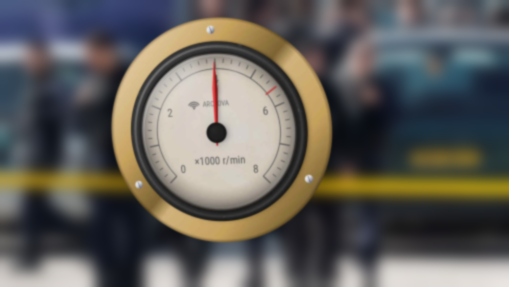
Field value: 4000 (rpm)
